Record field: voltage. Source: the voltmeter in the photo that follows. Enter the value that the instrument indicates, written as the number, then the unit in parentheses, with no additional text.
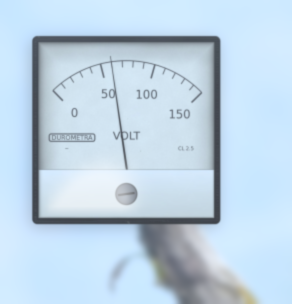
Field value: 60 (V)
